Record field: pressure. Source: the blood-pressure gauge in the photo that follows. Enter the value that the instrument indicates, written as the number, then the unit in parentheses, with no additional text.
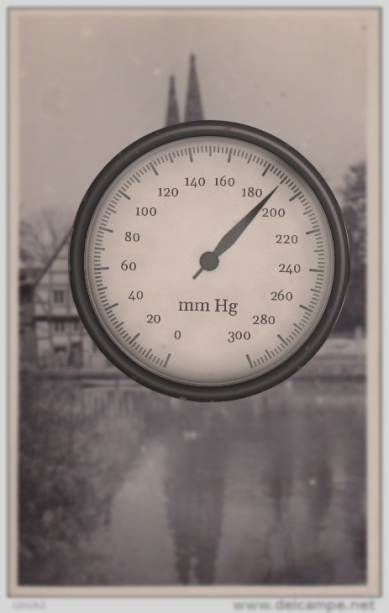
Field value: 190 (mmHg)
